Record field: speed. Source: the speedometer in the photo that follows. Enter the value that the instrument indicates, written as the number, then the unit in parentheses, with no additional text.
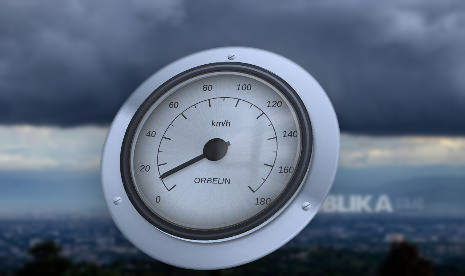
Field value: 10 (km/h)
